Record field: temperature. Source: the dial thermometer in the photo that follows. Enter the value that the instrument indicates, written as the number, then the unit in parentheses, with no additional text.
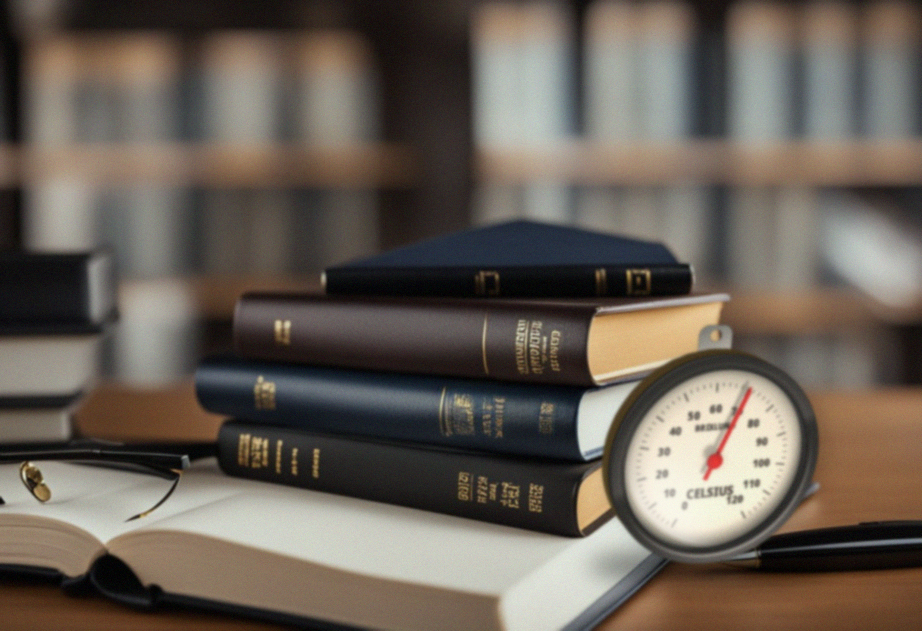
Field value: 70 (°C)
